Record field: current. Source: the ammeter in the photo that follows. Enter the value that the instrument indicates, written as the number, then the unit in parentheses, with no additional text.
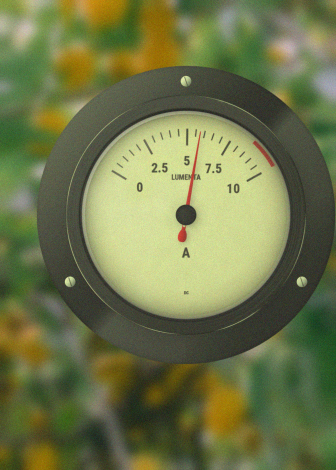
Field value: 5.75 (A)
